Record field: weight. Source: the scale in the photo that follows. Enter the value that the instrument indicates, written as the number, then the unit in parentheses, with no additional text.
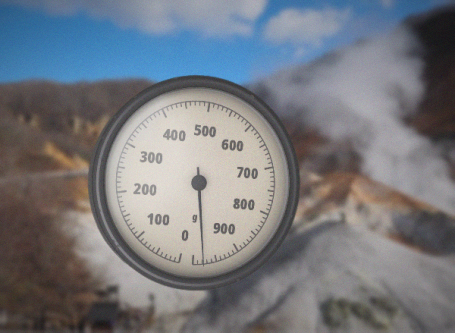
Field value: 980 (g)
